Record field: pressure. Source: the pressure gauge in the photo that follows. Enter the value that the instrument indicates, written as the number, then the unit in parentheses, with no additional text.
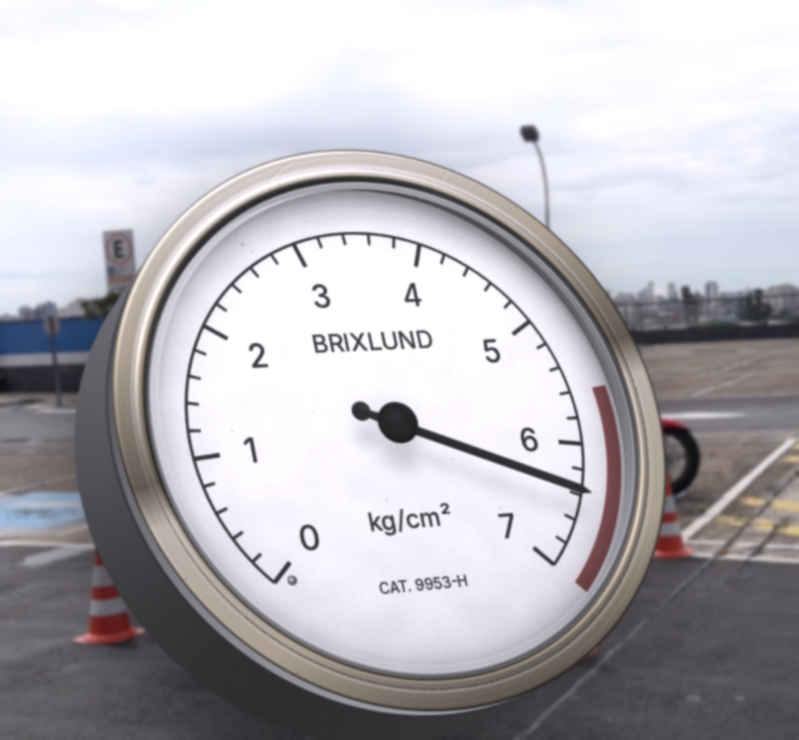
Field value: 6.4 (kg/cm²)
